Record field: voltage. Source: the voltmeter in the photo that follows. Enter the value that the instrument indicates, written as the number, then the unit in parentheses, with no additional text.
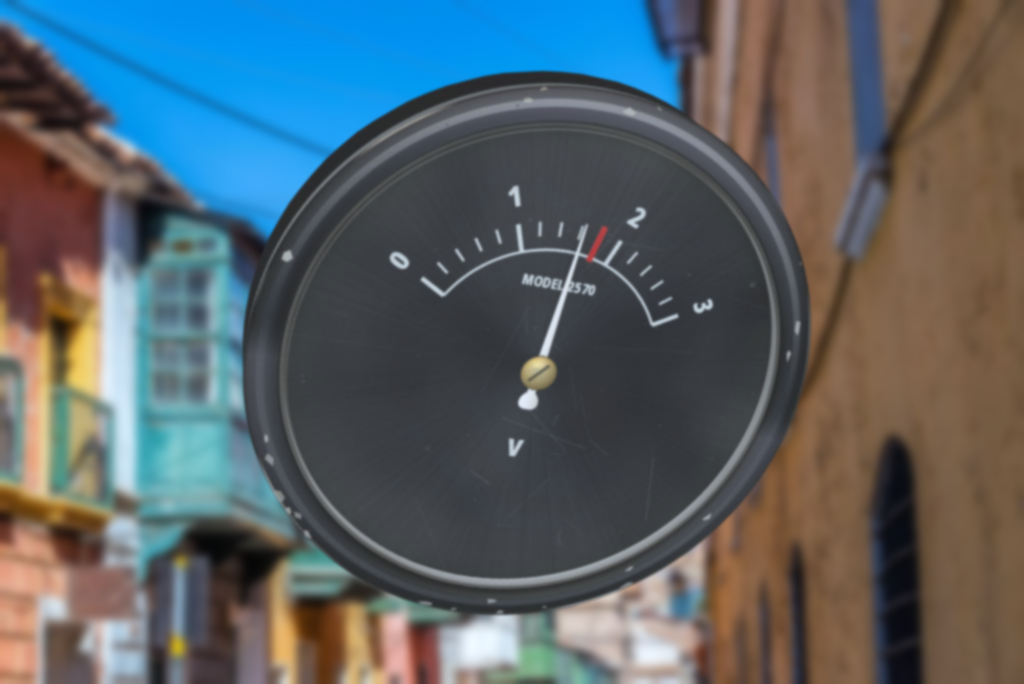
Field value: 1.6 (V)
